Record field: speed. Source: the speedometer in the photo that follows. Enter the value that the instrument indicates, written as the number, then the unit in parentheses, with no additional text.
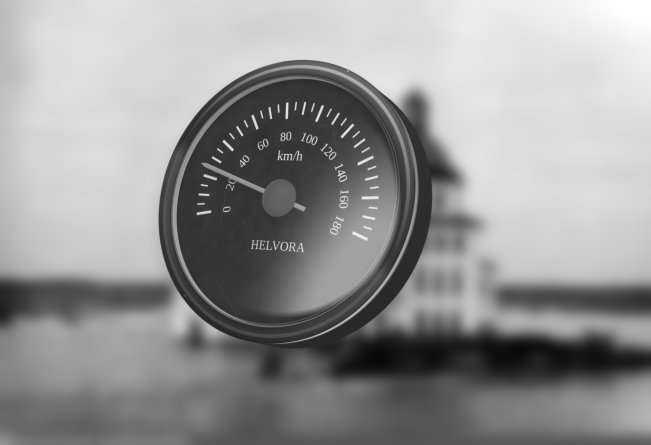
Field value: 25 (km/h)
